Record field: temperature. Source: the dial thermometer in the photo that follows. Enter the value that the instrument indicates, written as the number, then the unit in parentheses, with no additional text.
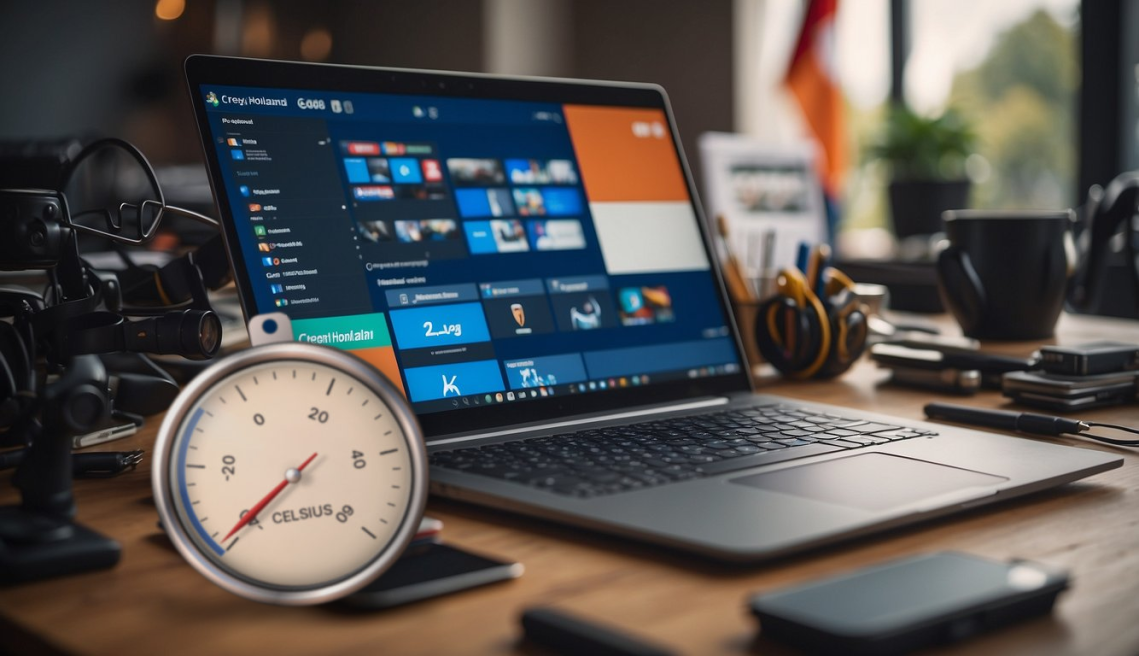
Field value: -38 (°C)
